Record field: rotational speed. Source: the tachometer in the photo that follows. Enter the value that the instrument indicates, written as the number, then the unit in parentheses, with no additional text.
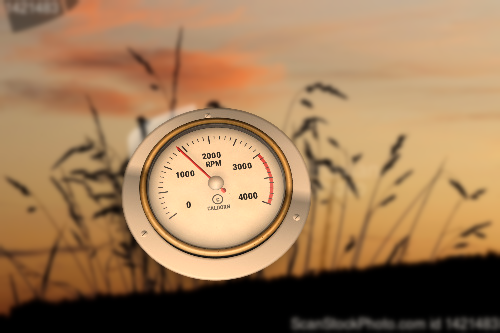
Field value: 1400 (rpm)
